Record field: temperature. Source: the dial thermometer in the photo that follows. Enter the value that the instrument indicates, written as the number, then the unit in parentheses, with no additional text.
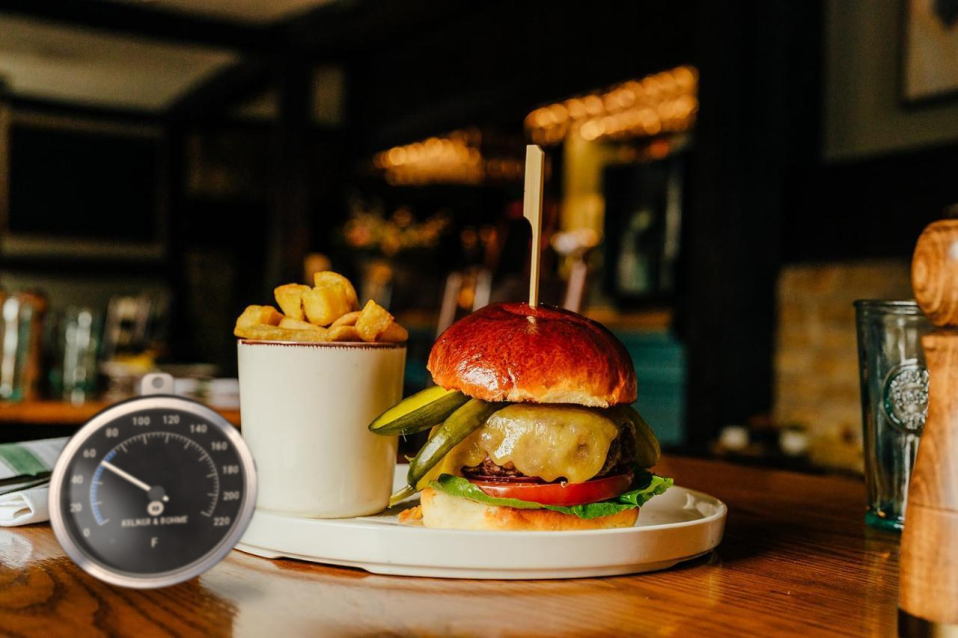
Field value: 60 (°F)
